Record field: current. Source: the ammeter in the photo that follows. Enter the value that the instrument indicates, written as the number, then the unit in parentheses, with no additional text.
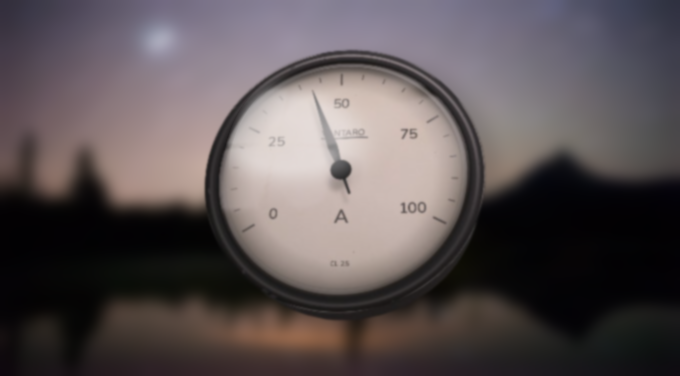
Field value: 42.5 (A)
